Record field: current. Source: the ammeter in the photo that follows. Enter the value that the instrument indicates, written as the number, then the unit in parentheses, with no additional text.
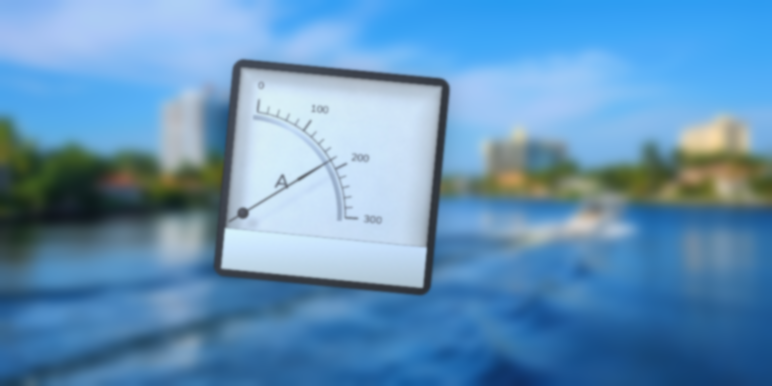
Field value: 180 (A)
